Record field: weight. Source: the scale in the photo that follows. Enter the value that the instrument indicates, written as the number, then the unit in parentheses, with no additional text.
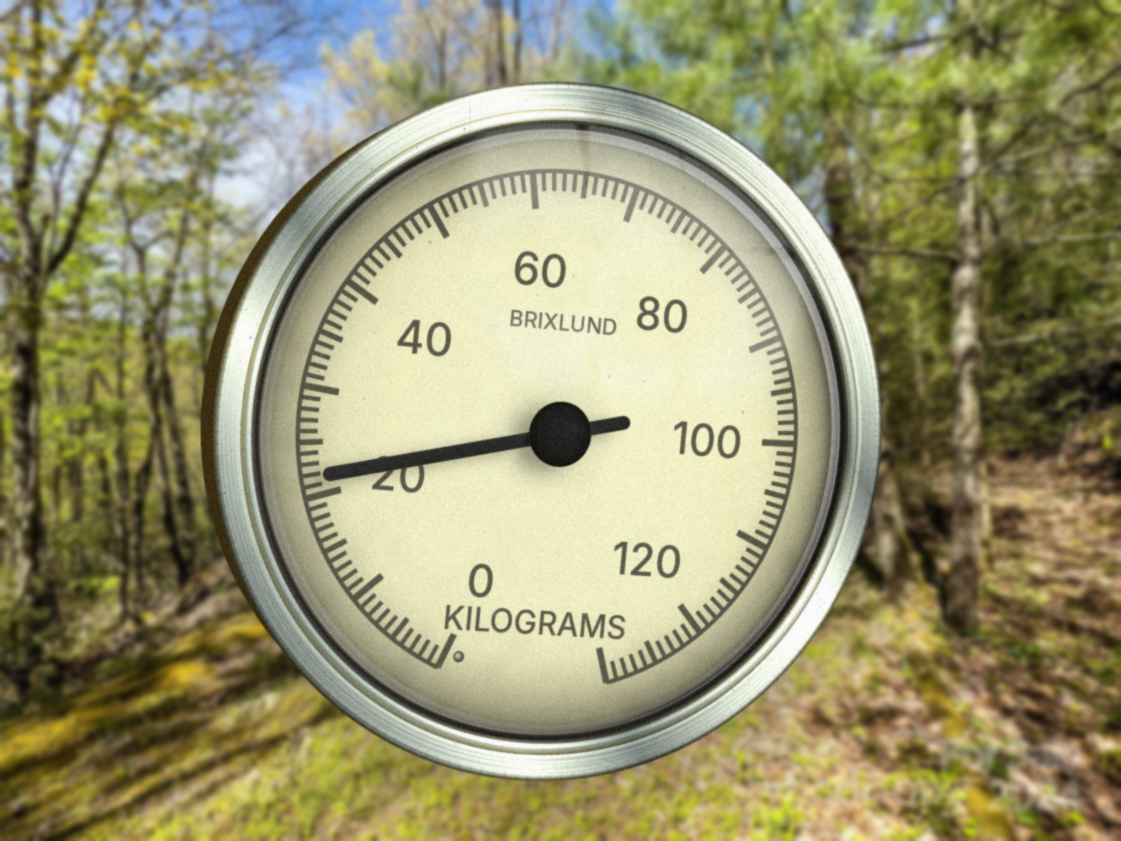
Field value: 22 (kg)
